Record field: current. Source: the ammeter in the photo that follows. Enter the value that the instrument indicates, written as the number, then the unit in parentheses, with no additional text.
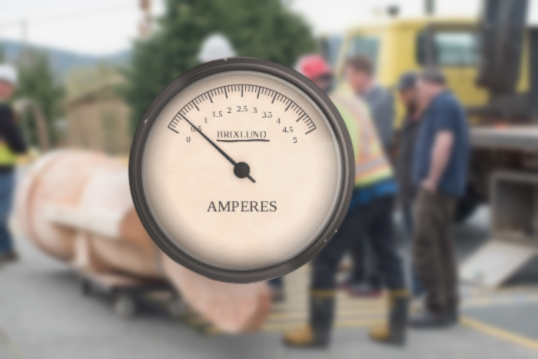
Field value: 0.5 (A)
